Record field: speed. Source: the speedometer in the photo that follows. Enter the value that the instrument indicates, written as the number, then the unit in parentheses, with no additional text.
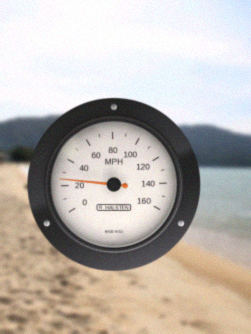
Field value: 25 (mph)
